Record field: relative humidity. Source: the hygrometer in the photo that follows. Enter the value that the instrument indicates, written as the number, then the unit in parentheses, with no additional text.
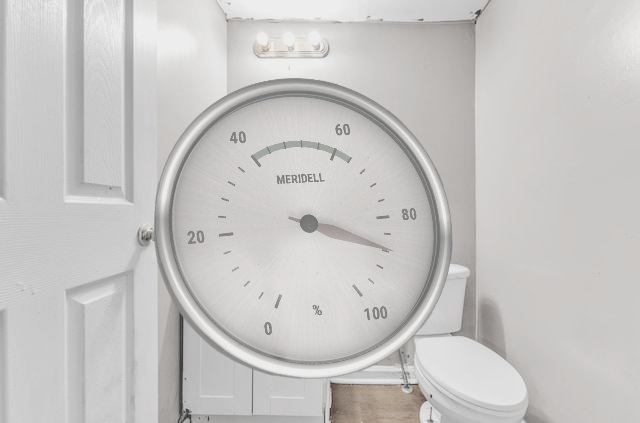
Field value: 88 (%)
